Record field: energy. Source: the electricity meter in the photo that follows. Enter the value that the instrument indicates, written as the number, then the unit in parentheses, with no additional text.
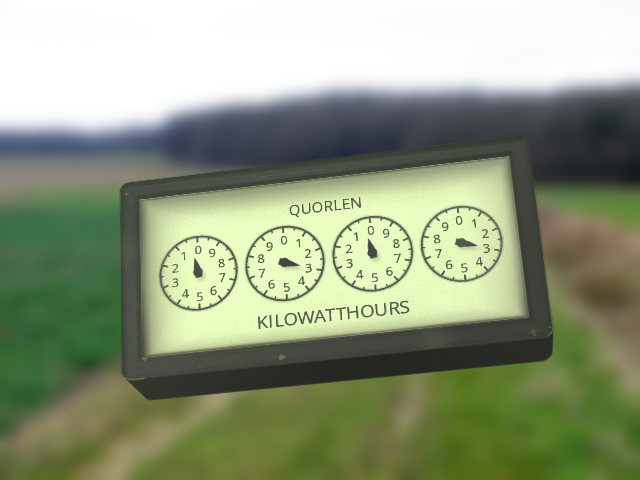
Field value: 303 (kWh)
